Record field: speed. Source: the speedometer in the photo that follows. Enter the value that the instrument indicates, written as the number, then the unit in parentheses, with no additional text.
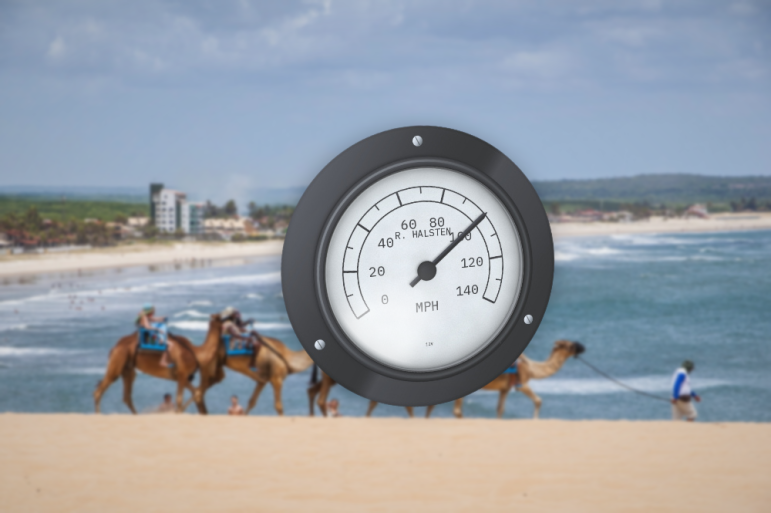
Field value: 100 (mph)
